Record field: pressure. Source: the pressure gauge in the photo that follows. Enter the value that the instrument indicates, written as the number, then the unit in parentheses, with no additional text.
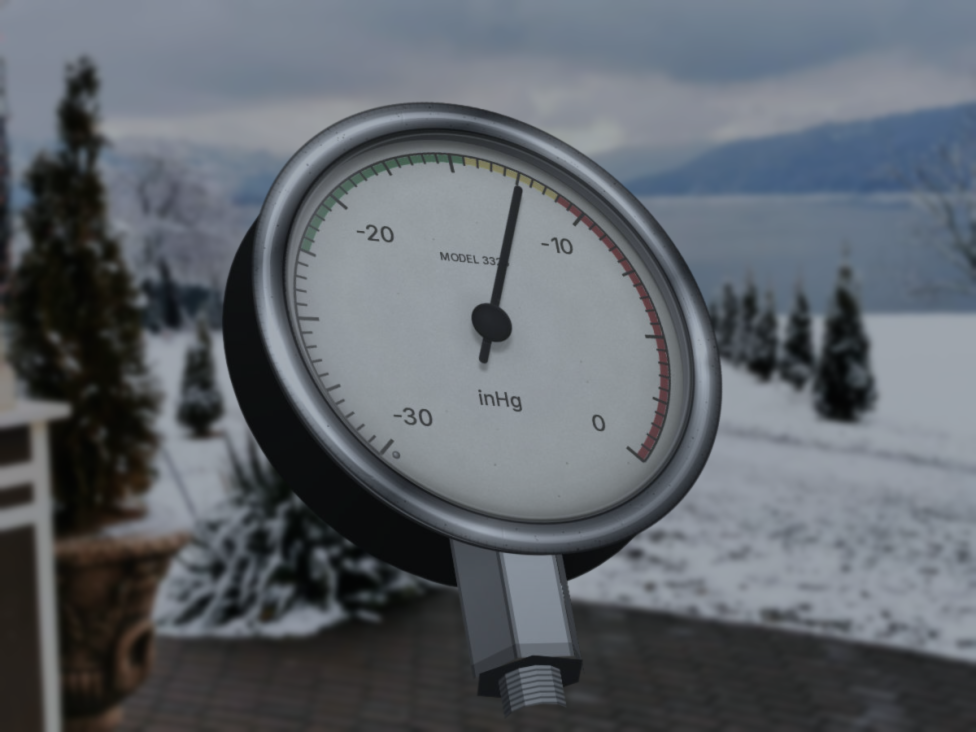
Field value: -12.5 (inHg)
